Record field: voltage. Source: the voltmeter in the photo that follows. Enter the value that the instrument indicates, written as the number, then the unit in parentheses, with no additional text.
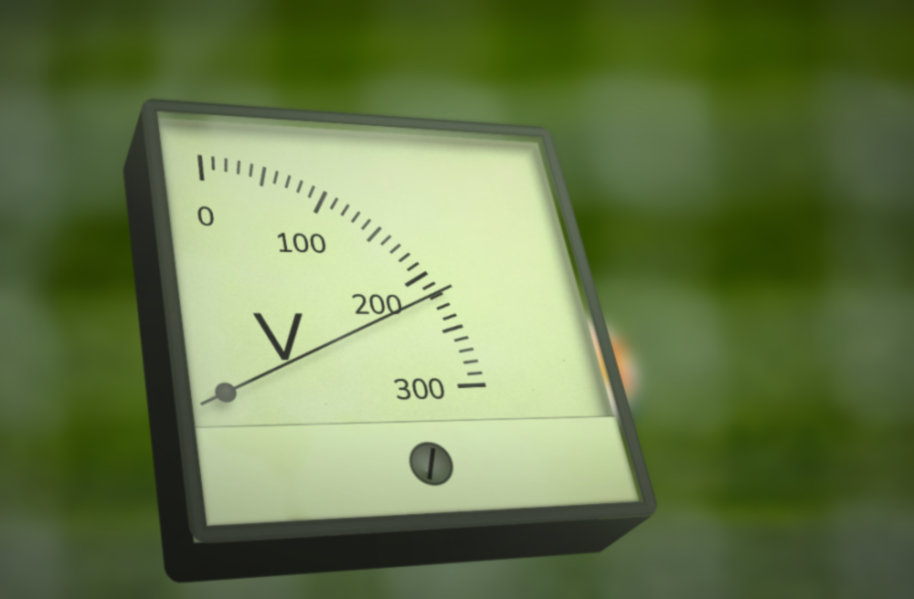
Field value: 220 (V)
